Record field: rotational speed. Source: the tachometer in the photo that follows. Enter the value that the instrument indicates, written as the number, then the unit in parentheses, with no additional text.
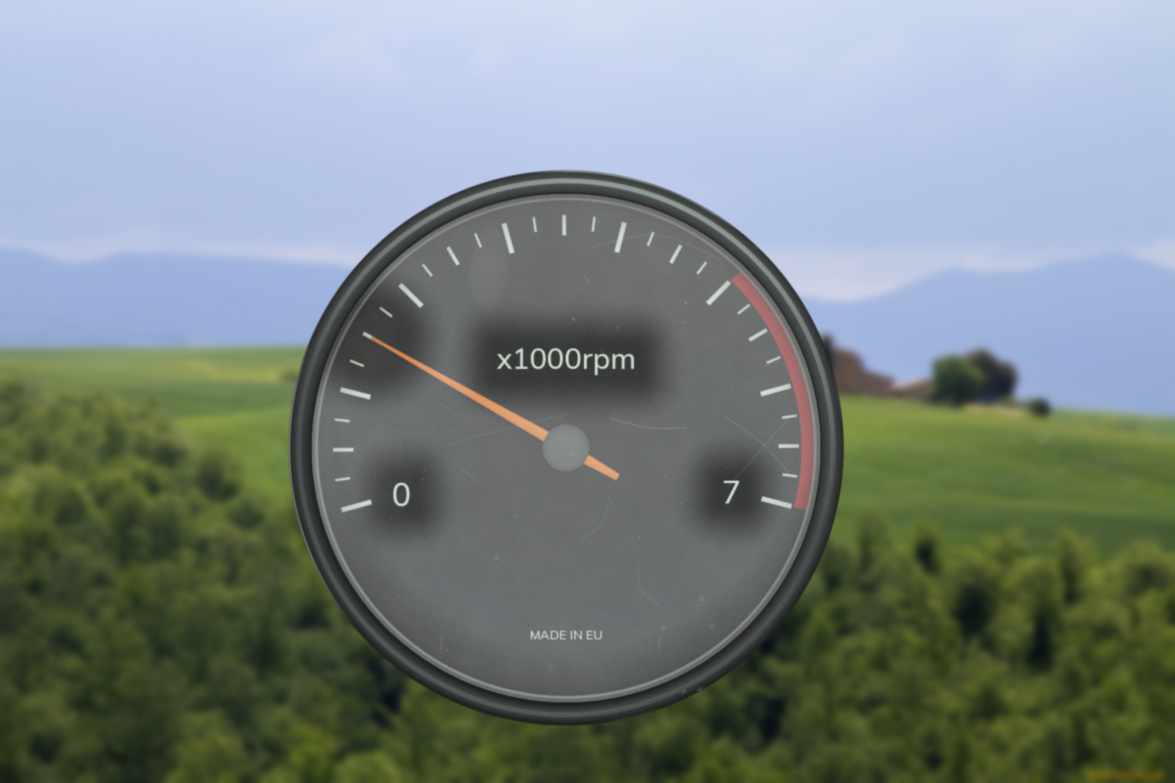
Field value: 1500 (rpm)
